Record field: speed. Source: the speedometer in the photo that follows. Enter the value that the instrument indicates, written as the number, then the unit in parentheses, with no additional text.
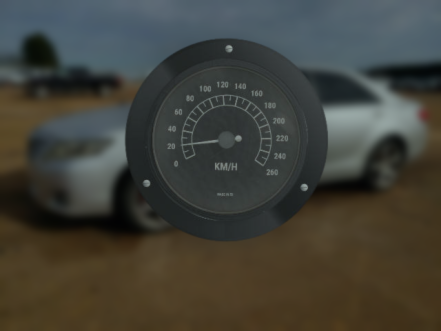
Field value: 20 (km/h)
